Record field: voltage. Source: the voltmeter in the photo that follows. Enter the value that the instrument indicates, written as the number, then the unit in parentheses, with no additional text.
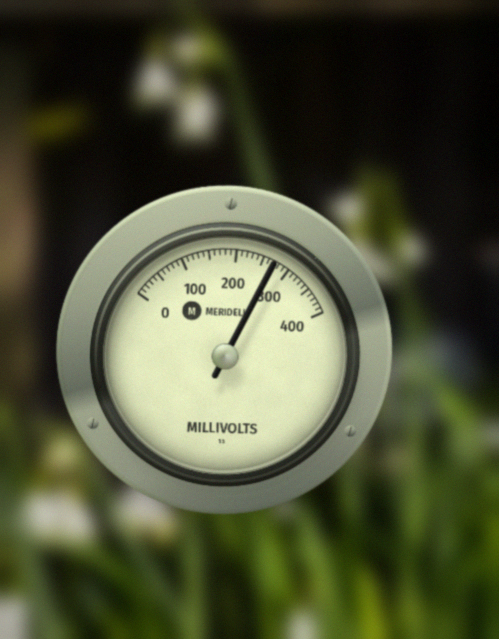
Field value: 270 (mV)
